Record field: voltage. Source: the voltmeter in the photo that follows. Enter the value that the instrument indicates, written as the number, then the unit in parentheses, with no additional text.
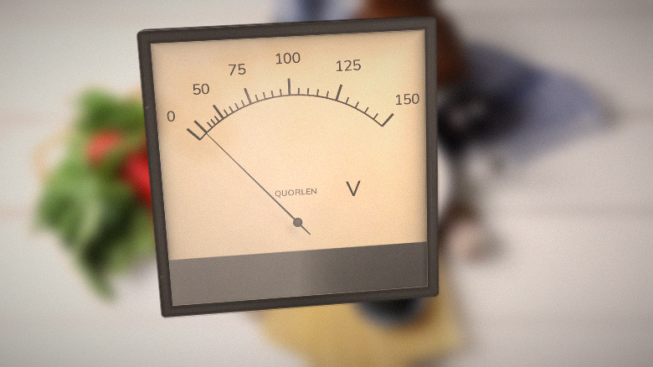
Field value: 25 (V)
